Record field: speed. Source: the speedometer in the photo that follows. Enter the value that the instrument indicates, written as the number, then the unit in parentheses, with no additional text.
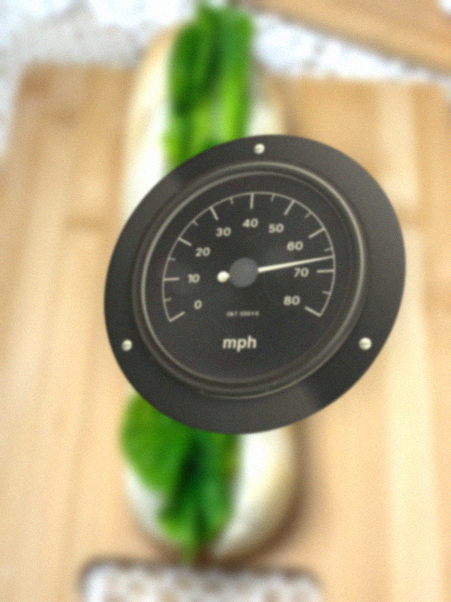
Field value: 67.5 (mph)
